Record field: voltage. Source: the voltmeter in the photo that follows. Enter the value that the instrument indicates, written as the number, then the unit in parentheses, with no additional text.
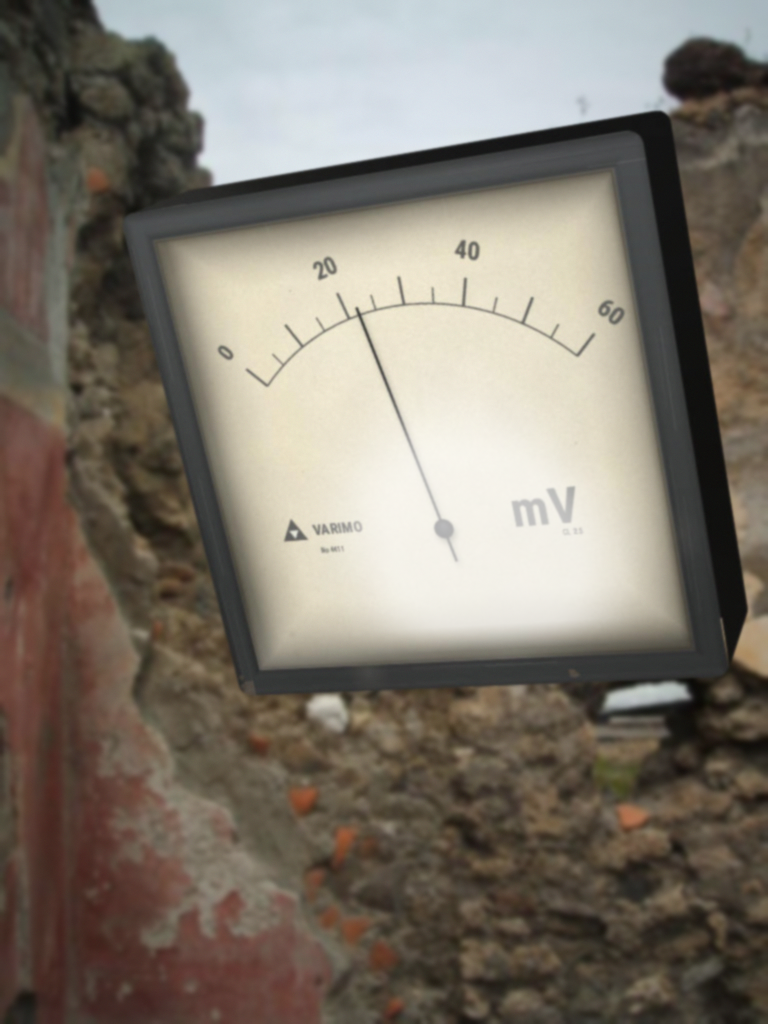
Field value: 22.5 (mV)
